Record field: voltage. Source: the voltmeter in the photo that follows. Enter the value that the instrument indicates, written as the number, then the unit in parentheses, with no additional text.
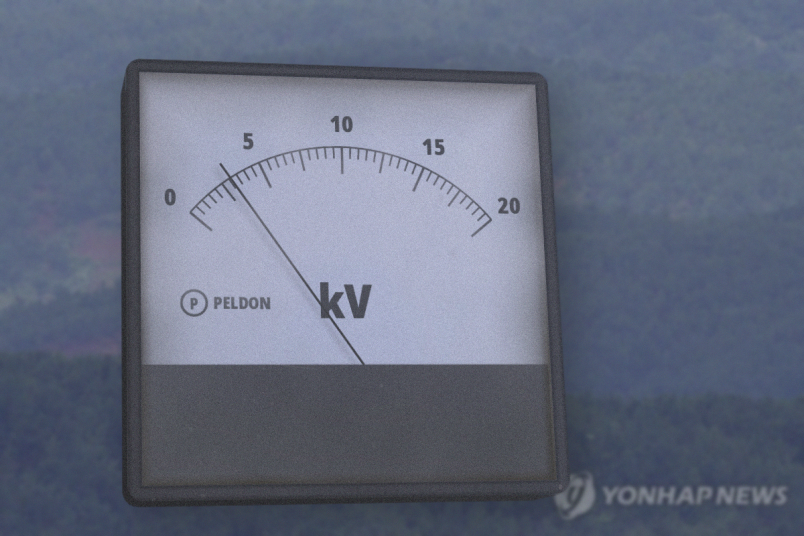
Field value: 3 (kV)
